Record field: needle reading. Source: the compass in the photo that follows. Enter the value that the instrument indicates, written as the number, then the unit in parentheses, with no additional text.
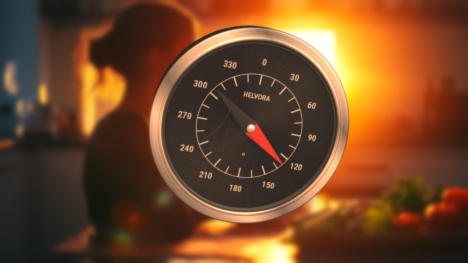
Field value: 127.5 (°)
